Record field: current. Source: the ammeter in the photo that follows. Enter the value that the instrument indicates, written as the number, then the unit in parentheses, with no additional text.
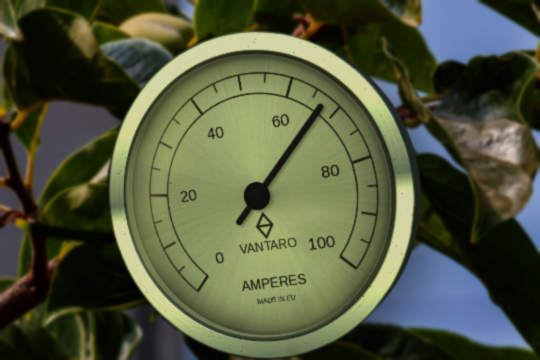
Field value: 67.5 (A)
